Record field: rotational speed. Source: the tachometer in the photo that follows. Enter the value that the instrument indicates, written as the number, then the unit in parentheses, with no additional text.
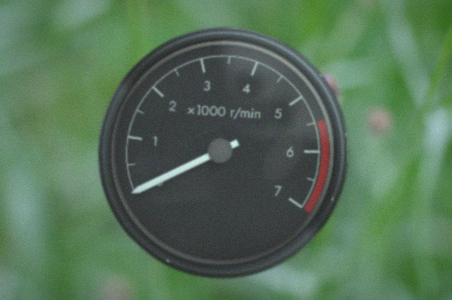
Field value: 0 (rpm)
